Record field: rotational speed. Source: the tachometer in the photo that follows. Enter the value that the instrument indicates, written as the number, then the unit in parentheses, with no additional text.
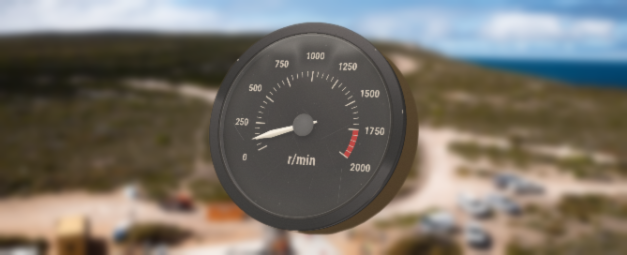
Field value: 100 (rpm)
